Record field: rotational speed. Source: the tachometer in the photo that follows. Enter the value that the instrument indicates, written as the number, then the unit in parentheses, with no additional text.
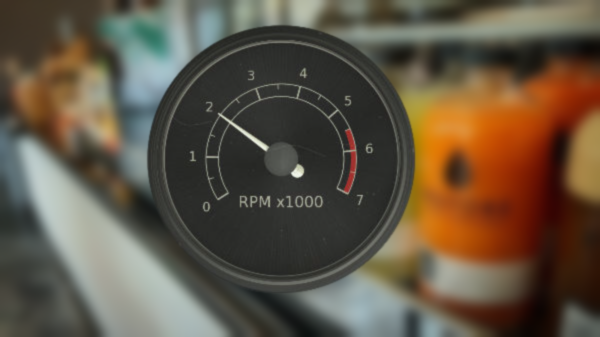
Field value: 2000 (rpm)
